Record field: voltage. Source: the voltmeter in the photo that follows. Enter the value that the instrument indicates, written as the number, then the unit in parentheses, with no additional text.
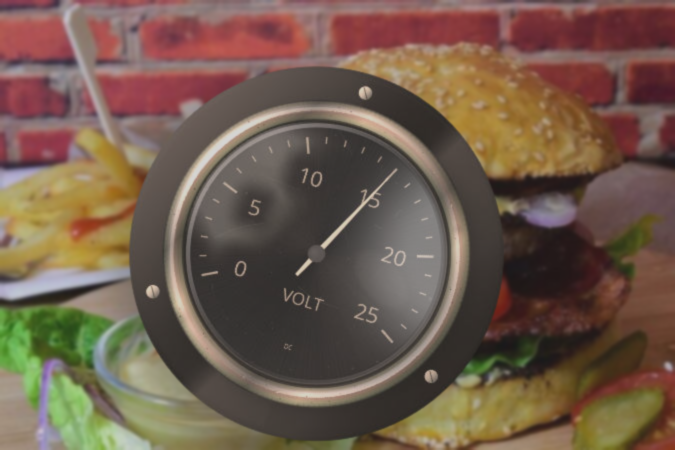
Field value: 15 (V)
